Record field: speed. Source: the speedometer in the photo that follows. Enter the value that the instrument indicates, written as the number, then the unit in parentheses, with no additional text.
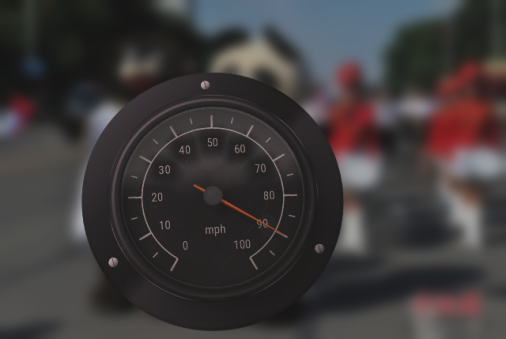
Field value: 90 (mph)
